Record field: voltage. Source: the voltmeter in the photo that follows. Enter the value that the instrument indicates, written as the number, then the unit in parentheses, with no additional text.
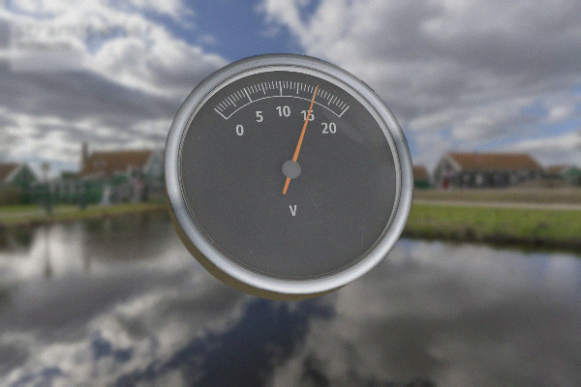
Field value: 15 (V)
